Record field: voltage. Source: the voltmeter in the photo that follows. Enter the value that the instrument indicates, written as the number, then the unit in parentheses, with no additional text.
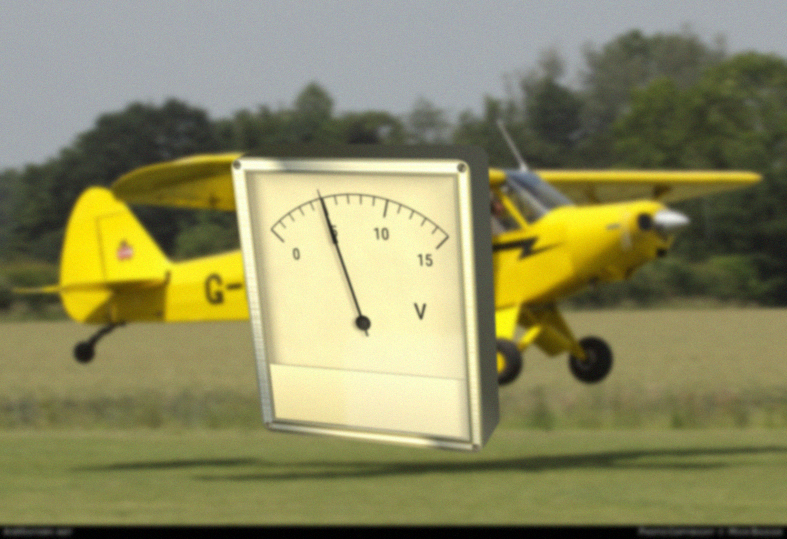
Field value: 5 (V)
